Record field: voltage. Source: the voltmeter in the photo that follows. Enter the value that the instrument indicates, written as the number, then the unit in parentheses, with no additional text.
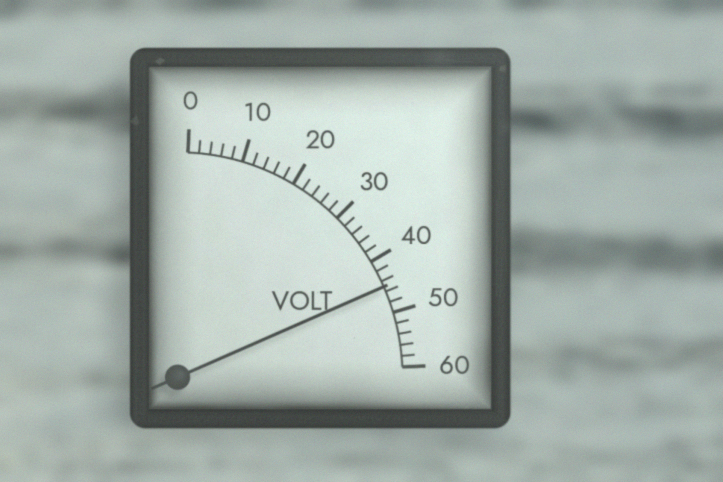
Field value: 45 (V)
